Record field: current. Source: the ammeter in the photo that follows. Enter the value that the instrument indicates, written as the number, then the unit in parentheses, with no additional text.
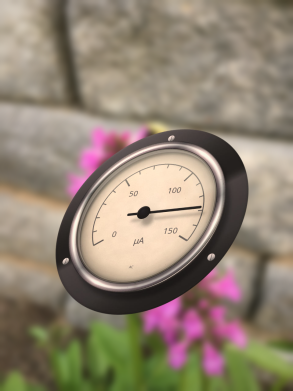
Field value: 130 (µA)
